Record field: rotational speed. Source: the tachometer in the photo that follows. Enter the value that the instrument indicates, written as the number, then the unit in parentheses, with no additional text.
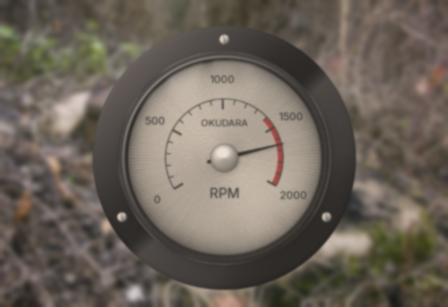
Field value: 1650 (rpm)
